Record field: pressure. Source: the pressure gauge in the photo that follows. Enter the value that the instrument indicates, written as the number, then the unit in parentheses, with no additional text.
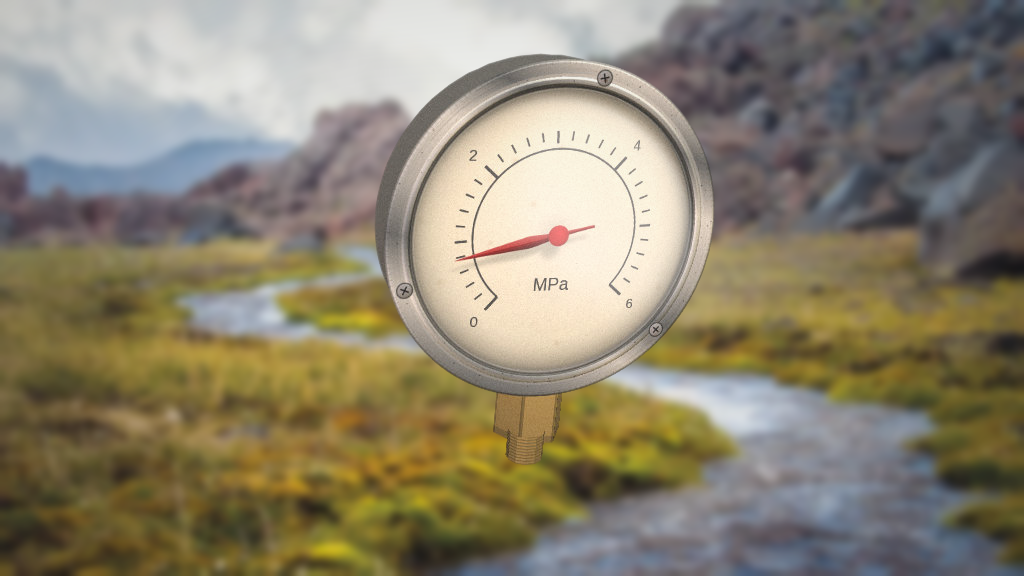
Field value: 0.8 (MPa)
